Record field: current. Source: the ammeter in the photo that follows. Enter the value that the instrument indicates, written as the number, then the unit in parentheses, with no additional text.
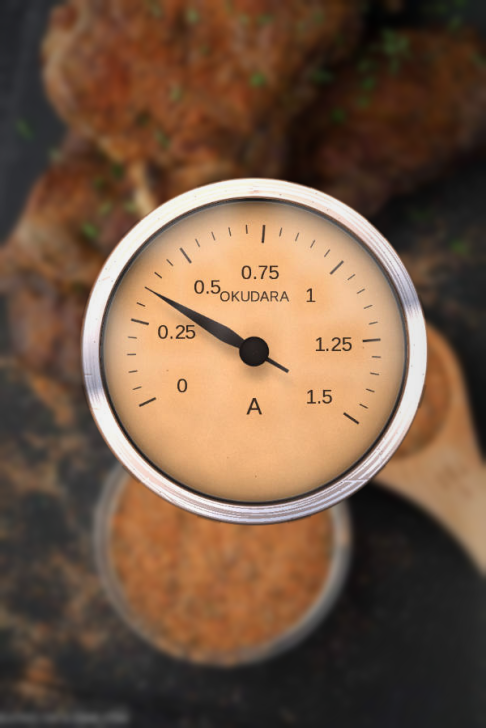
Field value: 0.35 (A)
